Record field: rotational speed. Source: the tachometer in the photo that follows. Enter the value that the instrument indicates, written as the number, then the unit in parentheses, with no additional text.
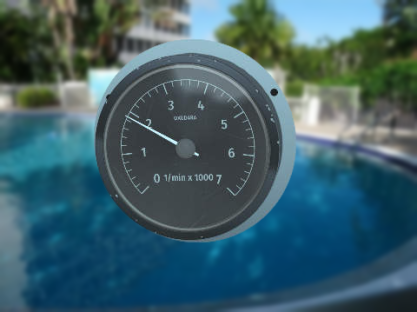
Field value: 1900 (rpm)
